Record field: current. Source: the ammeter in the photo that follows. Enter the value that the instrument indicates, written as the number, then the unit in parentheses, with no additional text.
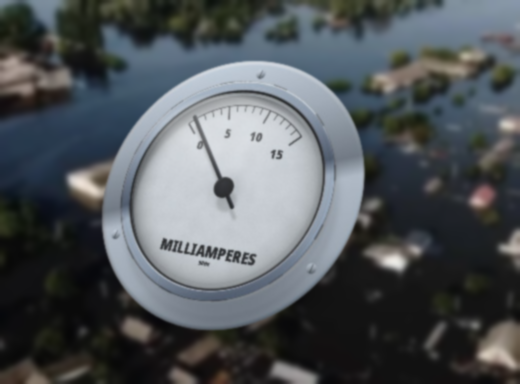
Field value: 1 (mA)
